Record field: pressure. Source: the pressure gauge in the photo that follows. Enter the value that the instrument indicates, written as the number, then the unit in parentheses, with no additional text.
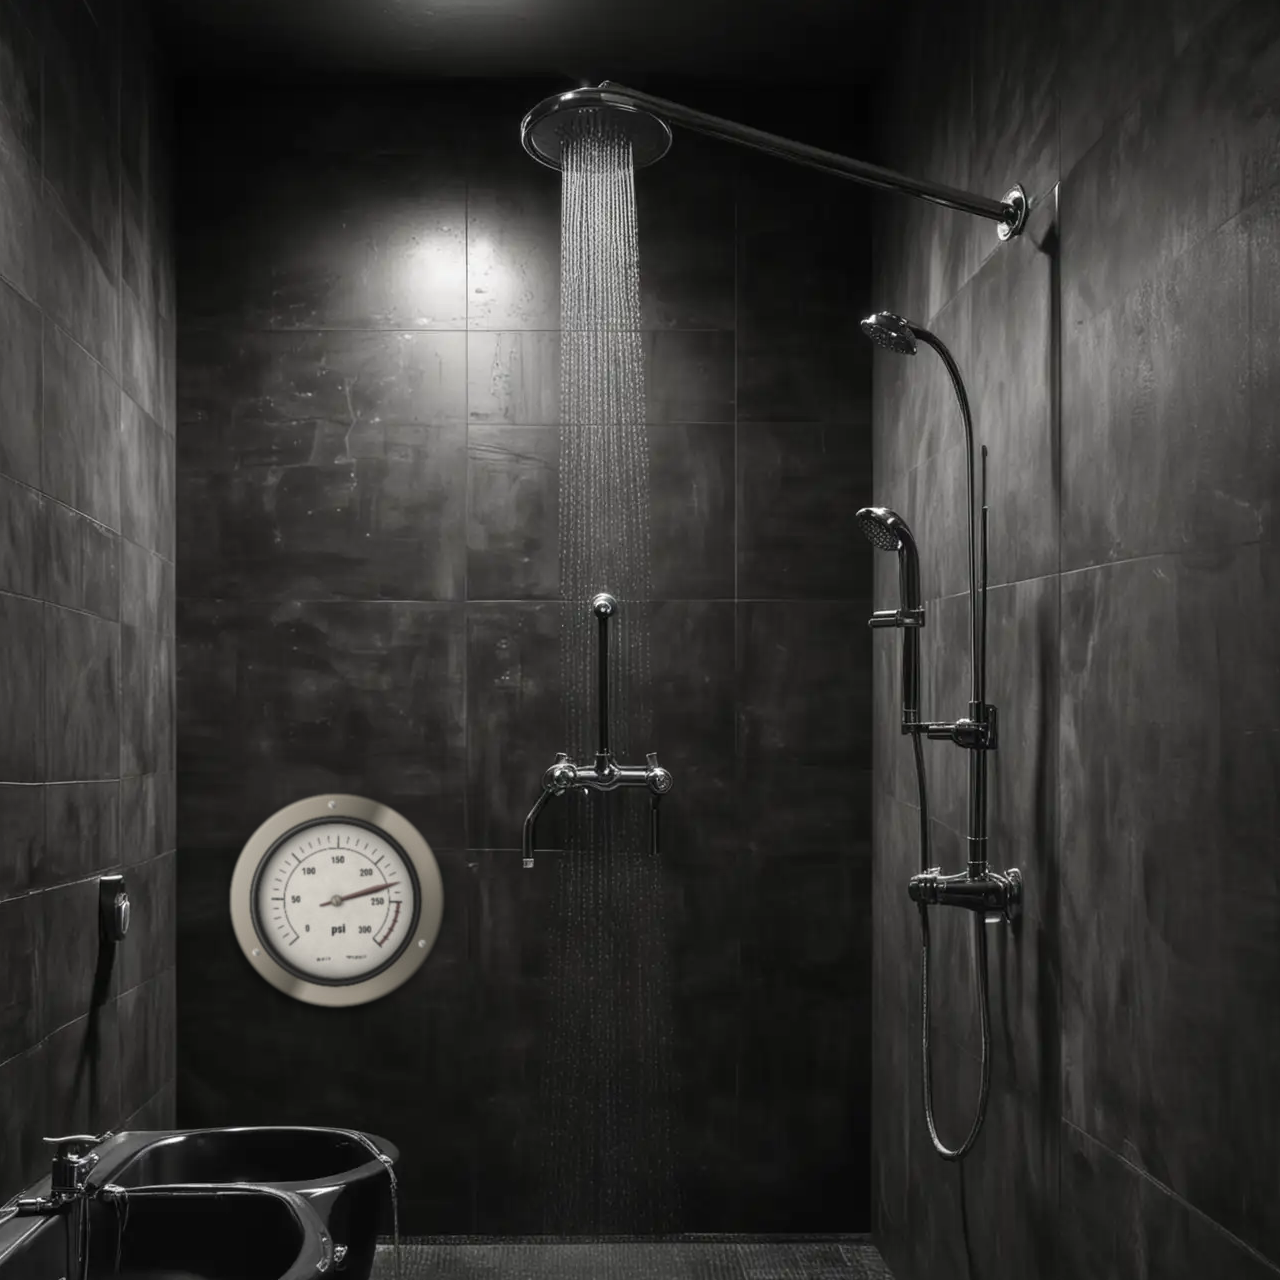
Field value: 230 (psi)
